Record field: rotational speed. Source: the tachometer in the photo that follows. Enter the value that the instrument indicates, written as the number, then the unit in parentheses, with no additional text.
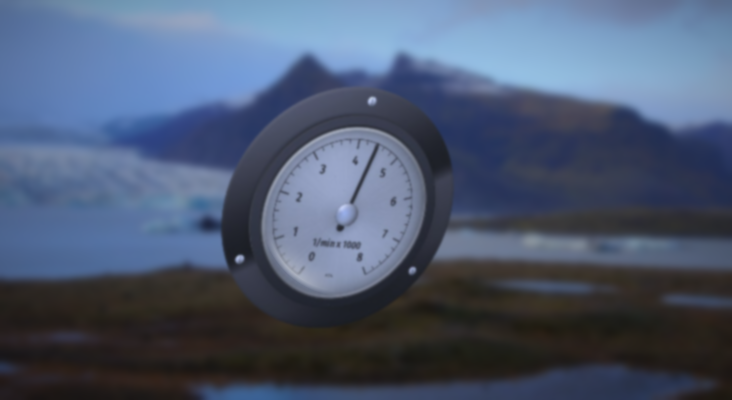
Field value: 4400 (rpm)
